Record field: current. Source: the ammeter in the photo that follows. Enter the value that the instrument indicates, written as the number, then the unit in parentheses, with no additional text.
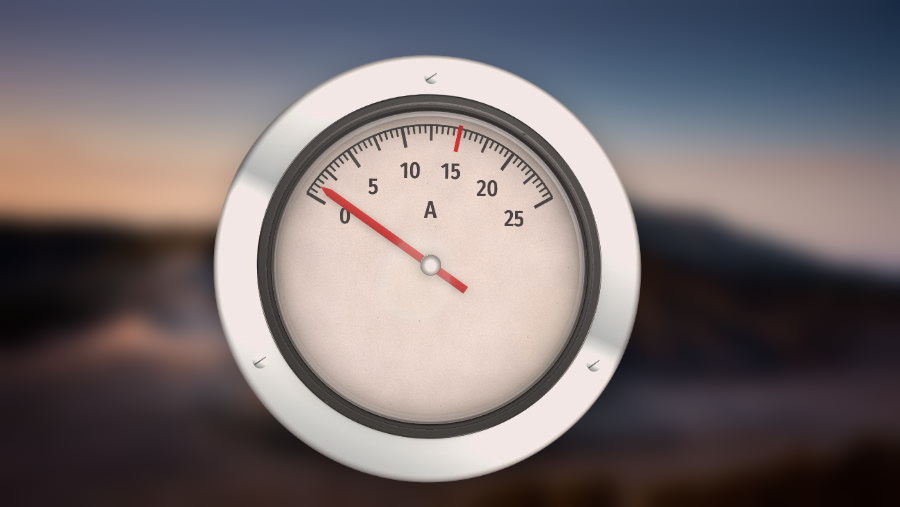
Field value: 1 (A)
